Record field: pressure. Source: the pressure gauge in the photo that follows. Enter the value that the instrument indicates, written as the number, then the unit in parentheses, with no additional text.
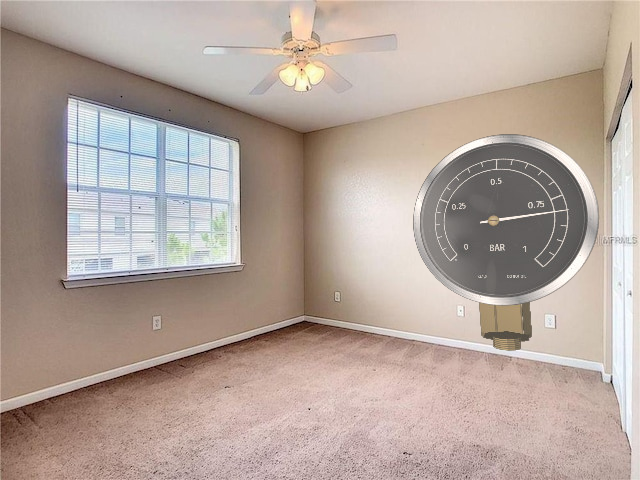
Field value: 0.8 (bar)
